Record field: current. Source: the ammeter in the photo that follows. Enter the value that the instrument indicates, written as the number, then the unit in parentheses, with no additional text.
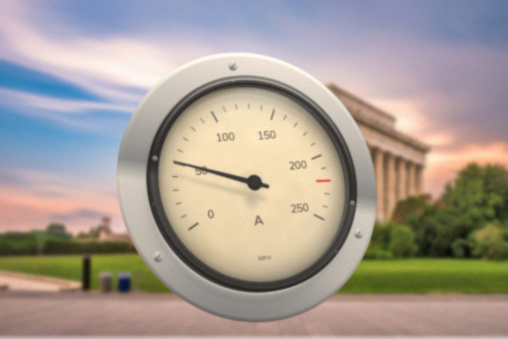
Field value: 50 (A)
